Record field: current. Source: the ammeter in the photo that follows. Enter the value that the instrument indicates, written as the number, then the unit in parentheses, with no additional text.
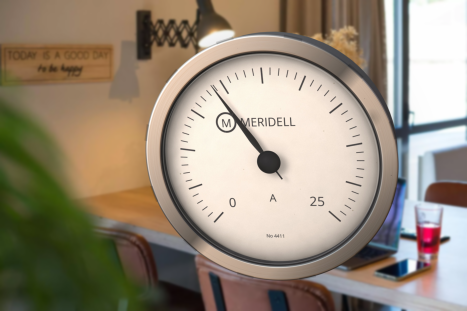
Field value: 9.5 (A)
